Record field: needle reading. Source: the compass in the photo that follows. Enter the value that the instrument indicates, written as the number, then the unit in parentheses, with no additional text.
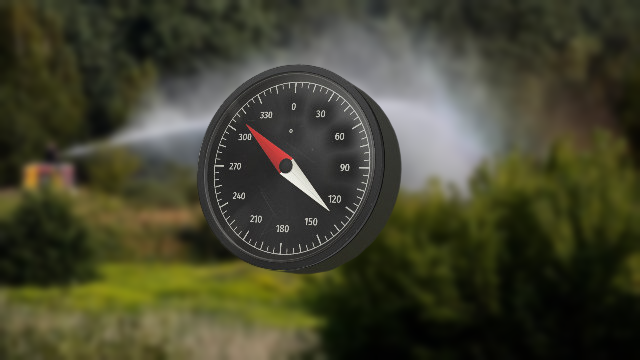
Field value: 310 (°)
